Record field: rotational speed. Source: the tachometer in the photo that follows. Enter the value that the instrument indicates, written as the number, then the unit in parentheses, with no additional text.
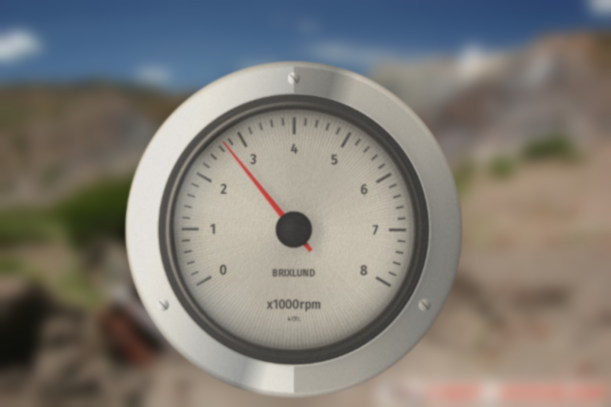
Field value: 2700 (rpm)
